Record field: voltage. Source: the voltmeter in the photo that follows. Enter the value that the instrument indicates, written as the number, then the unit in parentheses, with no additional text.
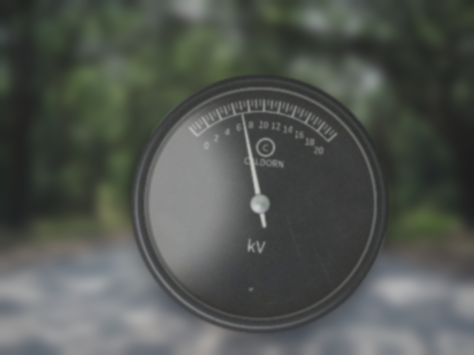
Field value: 7 (kV)
